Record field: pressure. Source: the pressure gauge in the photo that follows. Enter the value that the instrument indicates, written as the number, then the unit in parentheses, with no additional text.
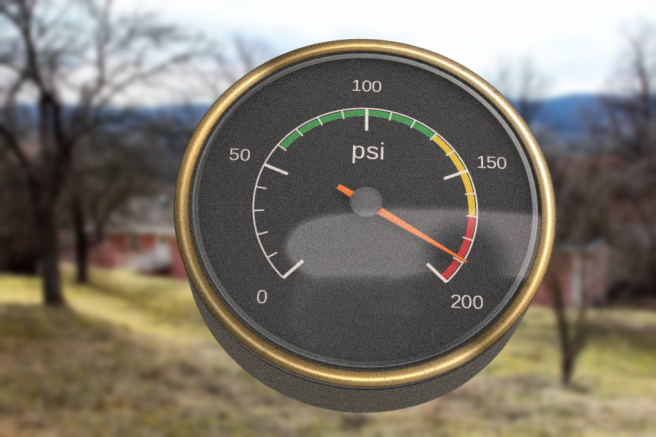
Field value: 190 (psi)
